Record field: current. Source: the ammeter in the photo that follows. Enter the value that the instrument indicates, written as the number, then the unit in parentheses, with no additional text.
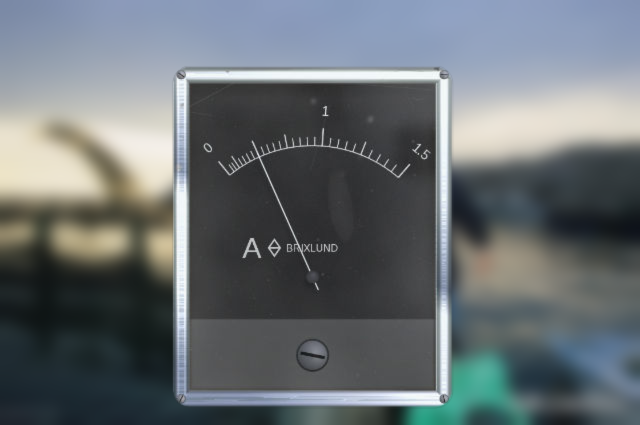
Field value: 0.5 (A)
